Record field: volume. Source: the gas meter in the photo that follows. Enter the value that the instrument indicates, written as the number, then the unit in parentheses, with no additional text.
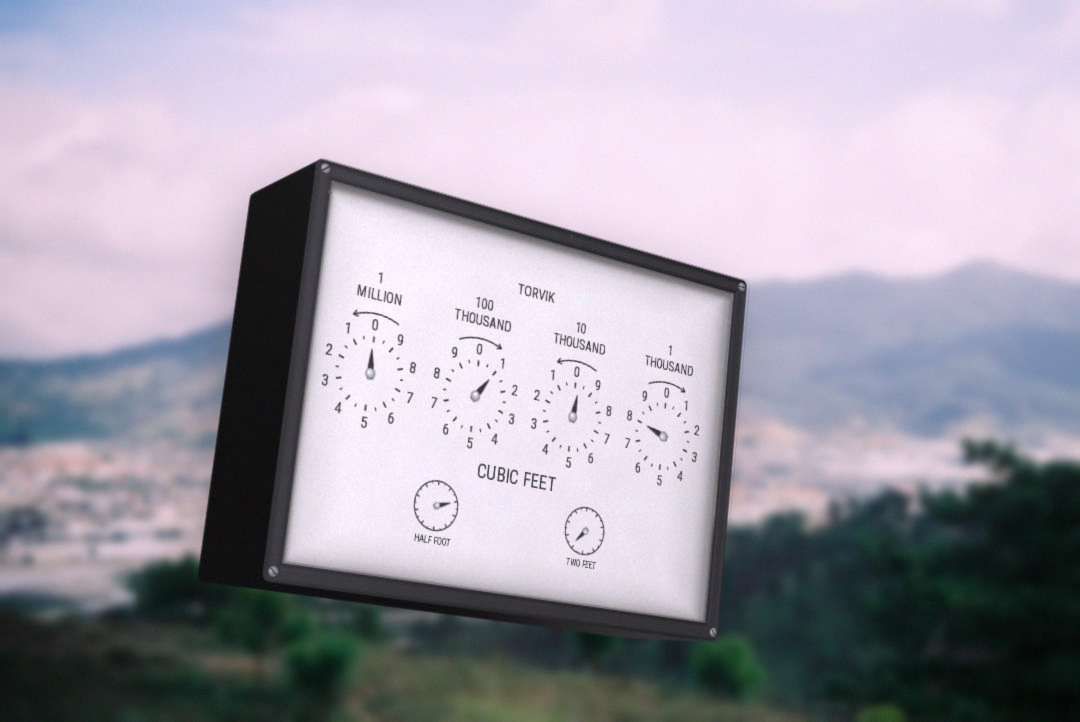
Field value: 9800 (ft³)
